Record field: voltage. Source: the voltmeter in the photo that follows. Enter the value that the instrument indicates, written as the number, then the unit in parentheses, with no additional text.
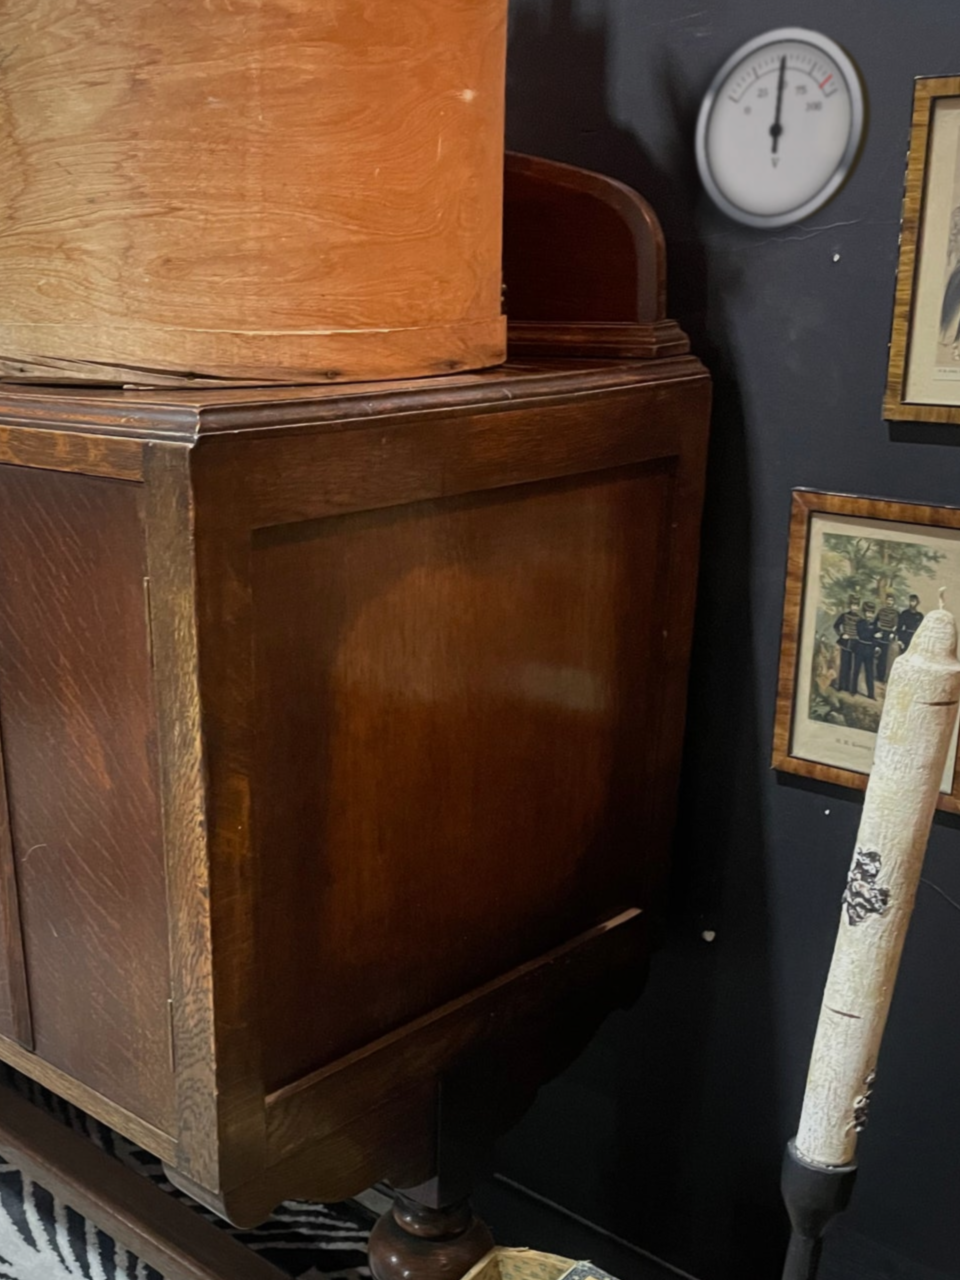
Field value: 50 (V)
